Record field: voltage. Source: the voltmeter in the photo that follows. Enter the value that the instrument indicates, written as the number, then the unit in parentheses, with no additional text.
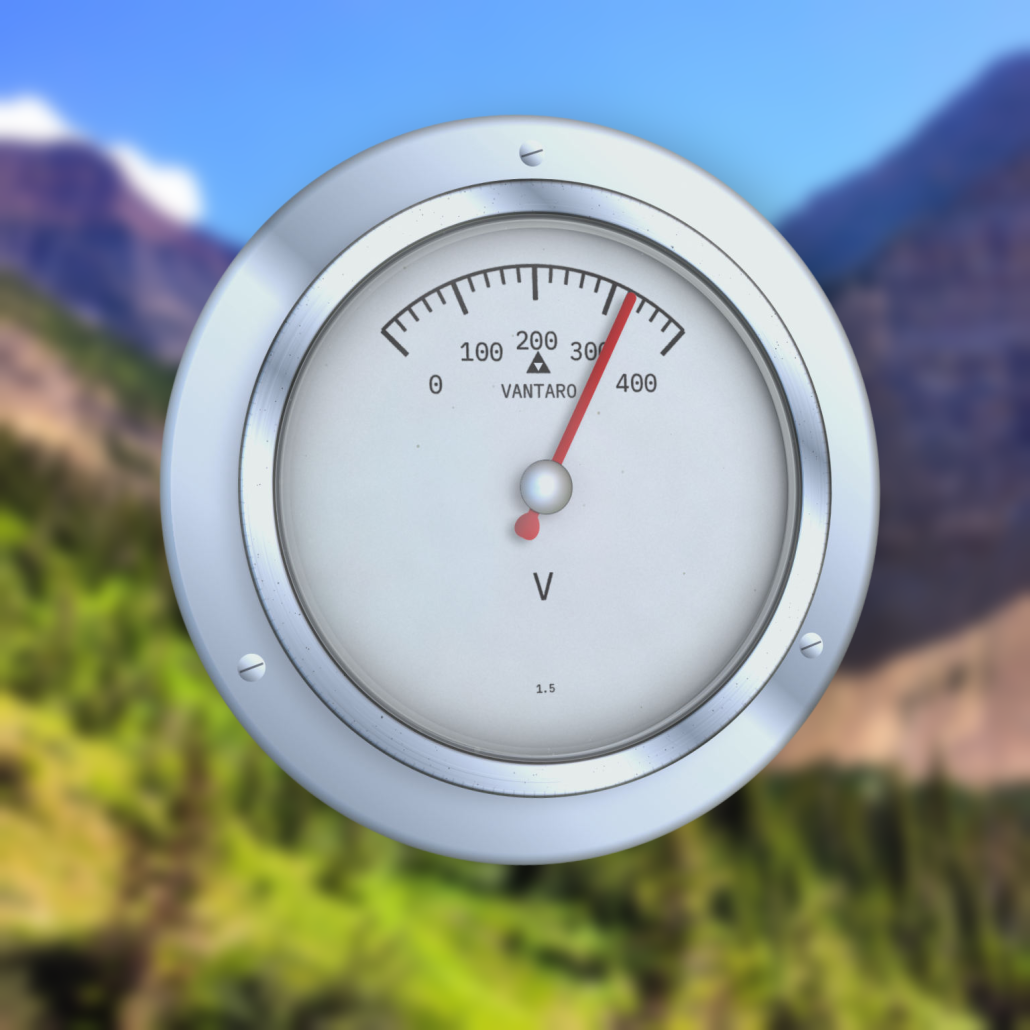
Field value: 320 (V)
